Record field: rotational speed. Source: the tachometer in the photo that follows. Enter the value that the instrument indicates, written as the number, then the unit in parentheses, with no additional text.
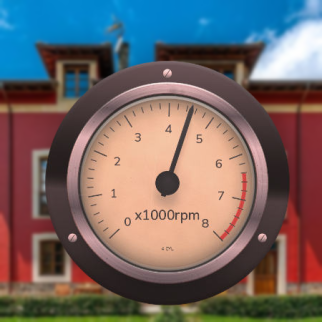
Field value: 4500 (rpm)
